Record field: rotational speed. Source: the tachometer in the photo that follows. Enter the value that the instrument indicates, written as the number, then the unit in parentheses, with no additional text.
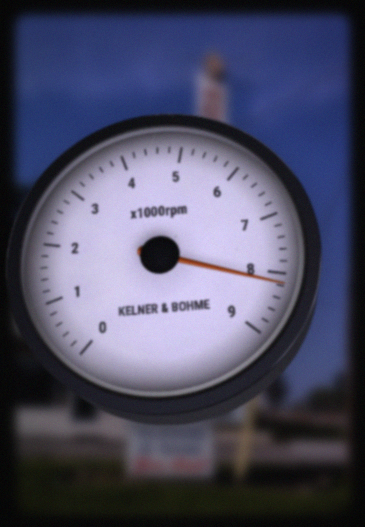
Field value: 8200 (rpm)
